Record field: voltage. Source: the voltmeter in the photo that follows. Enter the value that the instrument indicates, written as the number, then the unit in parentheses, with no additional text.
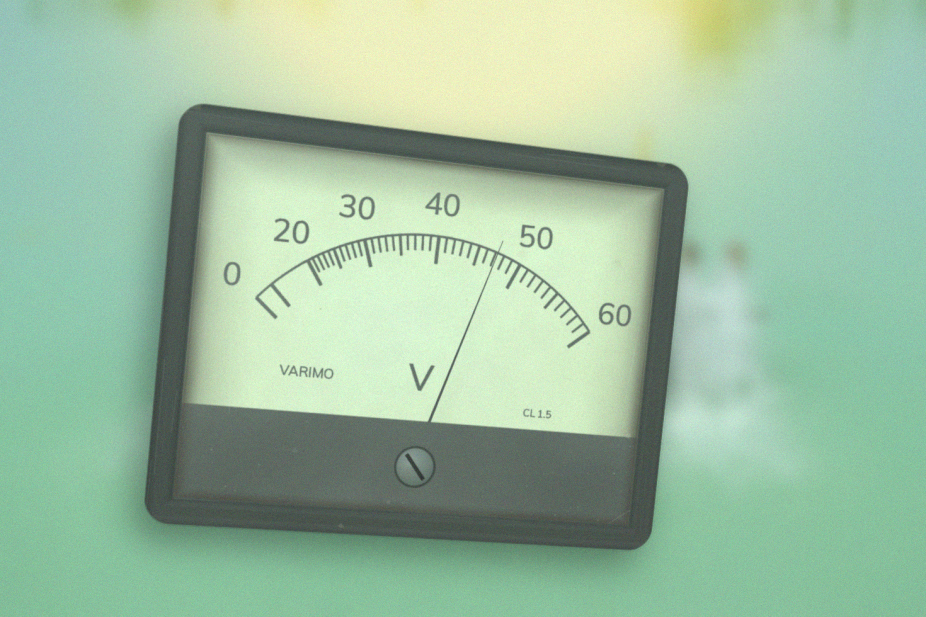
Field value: 47 (V)
